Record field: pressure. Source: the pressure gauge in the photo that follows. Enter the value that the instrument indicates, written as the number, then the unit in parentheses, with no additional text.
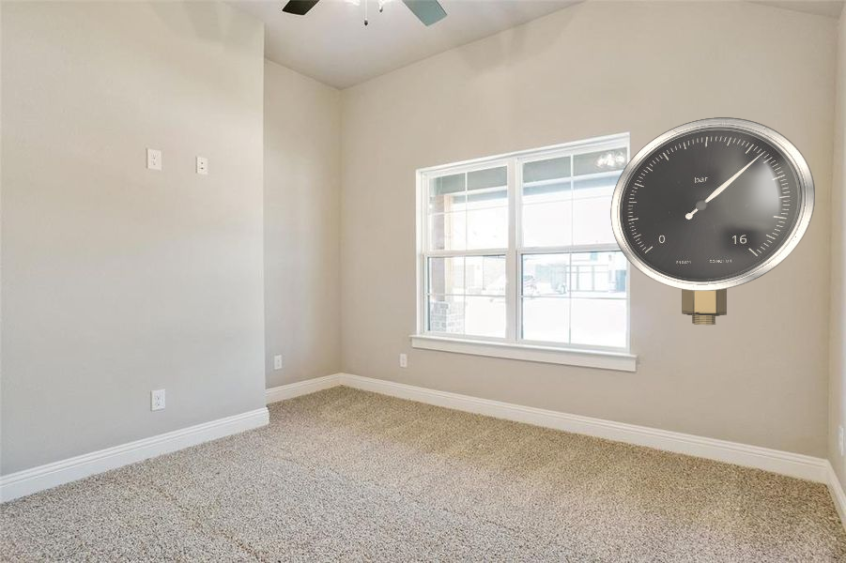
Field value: 10.6 (bar)
